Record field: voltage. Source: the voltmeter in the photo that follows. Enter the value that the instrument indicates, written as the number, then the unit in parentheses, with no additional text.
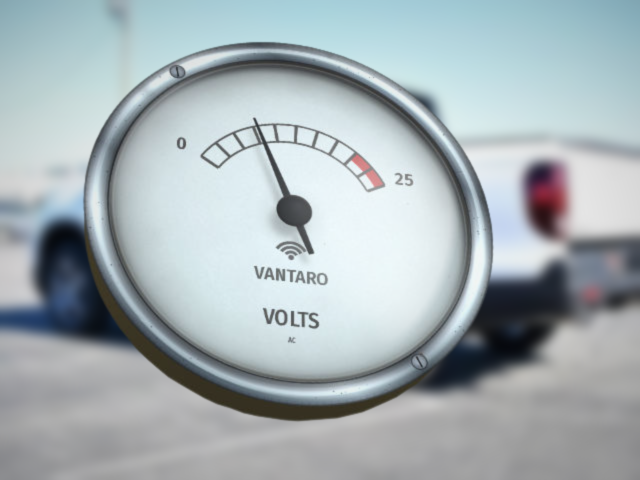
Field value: 7.5 (V)
